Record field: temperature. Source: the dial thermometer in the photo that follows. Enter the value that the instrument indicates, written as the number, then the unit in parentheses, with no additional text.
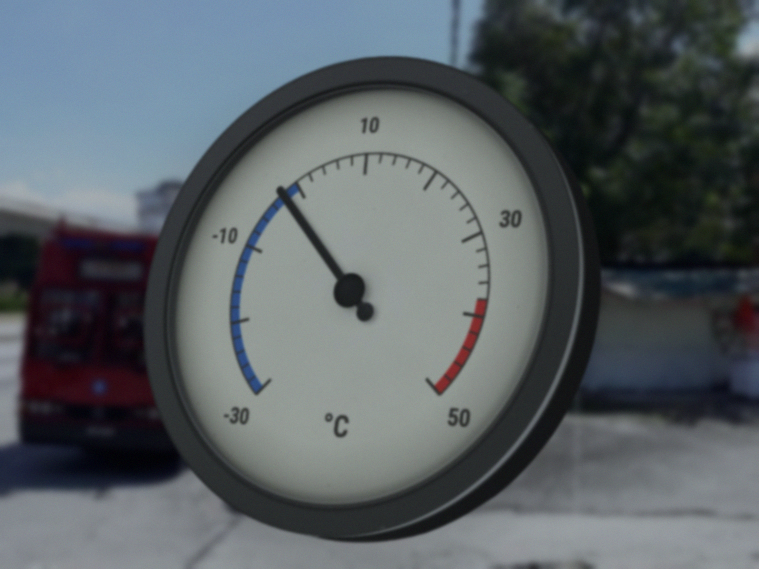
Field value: -2 (°C)
